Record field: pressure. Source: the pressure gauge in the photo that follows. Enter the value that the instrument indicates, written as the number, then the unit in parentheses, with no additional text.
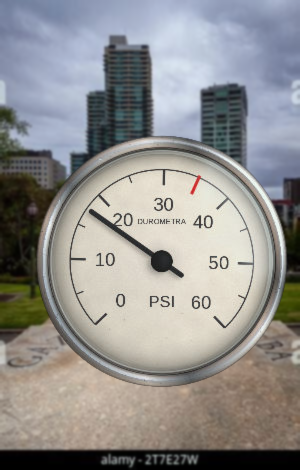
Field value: 17.5 (psi)
